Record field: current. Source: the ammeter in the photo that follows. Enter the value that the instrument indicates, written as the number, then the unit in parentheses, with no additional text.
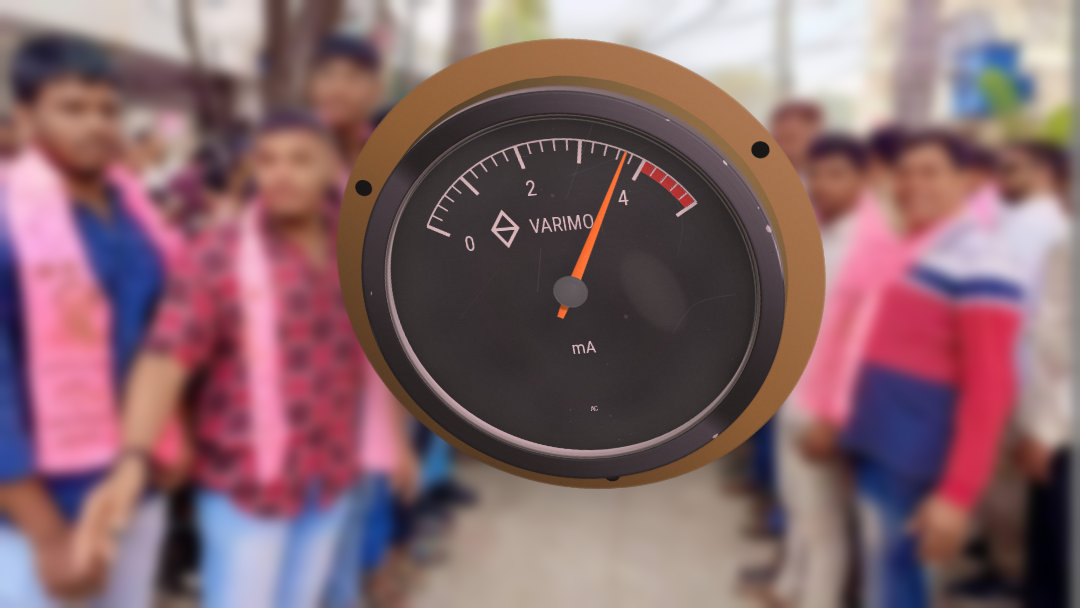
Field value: 3.7 (mA)
